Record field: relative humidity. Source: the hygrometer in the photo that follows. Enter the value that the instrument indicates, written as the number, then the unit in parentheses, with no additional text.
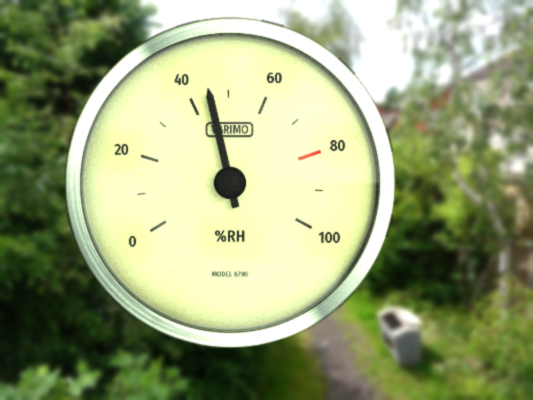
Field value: 45 (%)
